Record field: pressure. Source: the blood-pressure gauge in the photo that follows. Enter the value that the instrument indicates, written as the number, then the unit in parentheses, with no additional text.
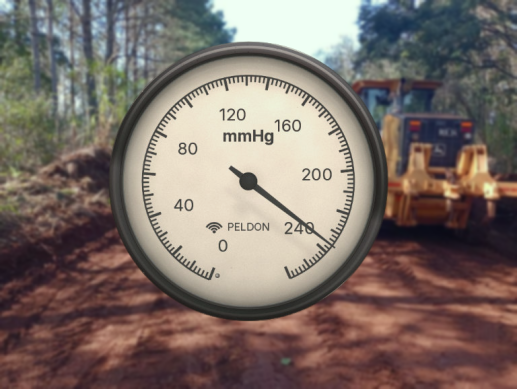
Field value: 236 (mmHg)
